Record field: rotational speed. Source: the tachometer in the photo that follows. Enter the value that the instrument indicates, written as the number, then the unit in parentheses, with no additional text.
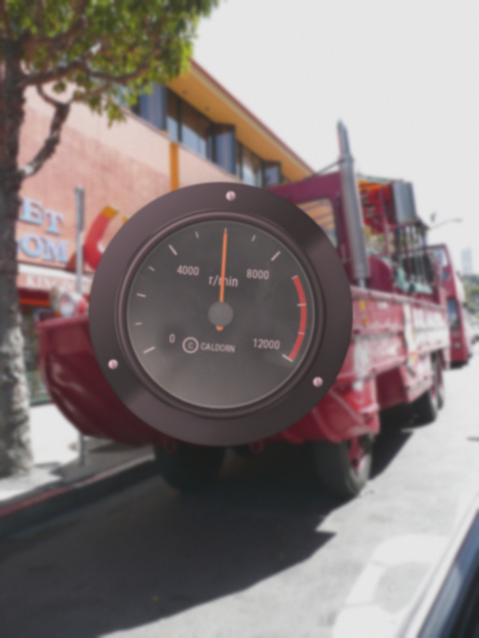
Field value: 6000 (rpm)
